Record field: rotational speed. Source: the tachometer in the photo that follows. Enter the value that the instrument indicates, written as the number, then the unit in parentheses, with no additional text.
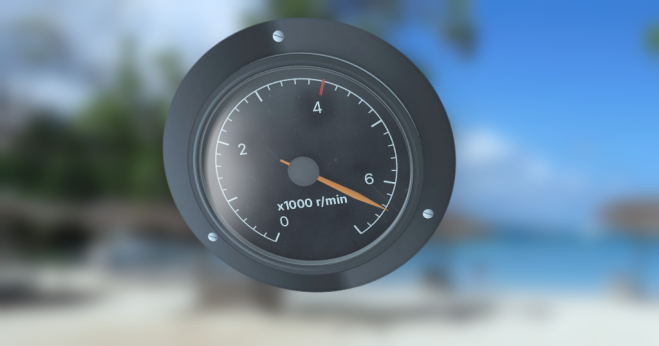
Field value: 6400 (rpm)
